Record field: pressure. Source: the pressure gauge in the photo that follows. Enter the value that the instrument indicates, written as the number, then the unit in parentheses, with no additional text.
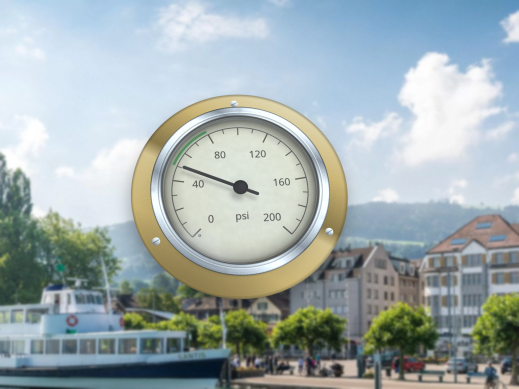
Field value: 50 (psi)
